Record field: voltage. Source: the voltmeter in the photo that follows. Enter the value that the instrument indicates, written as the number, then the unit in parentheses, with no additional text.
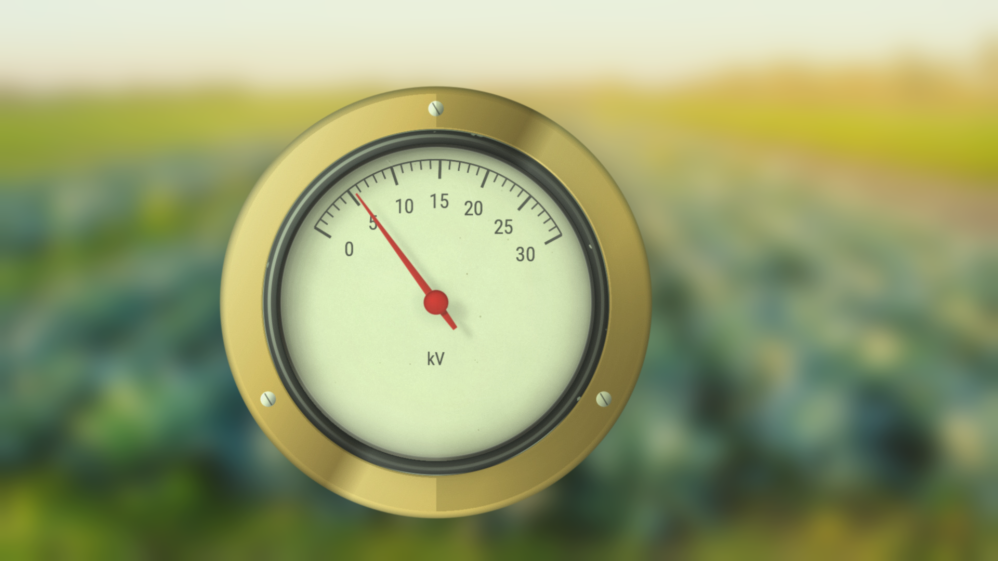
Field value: 5.5 (kV)
